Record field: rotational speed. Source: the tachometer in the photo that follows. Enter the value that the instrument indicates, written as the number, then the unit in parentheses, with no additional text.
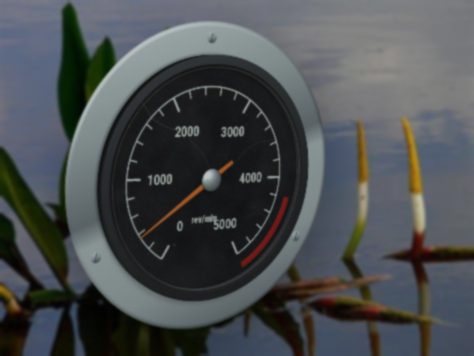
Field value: 400 (rpm)
